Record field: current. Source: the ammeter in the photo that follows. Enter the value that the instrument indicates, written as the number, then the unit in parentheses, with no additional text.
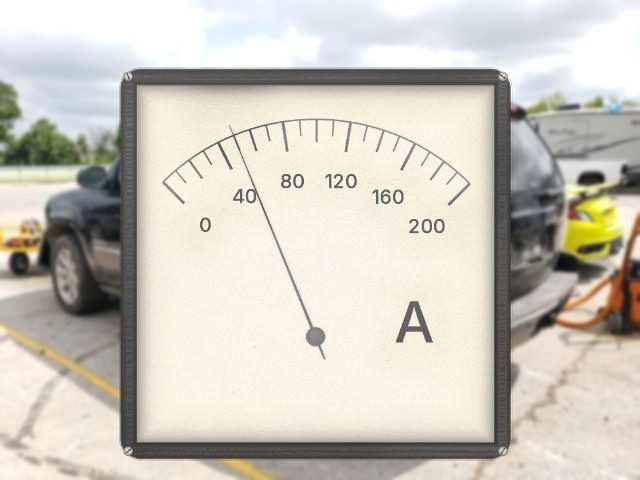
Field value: 50 (A)
